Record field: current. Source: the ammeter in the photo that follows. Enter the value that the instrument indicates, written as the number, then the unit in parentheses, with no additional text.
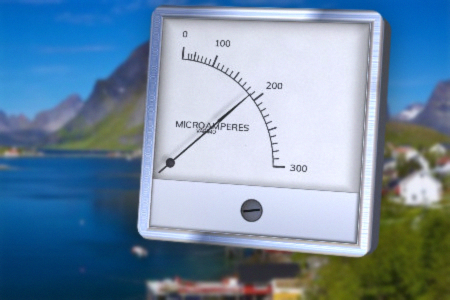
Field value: 190 (µA)
